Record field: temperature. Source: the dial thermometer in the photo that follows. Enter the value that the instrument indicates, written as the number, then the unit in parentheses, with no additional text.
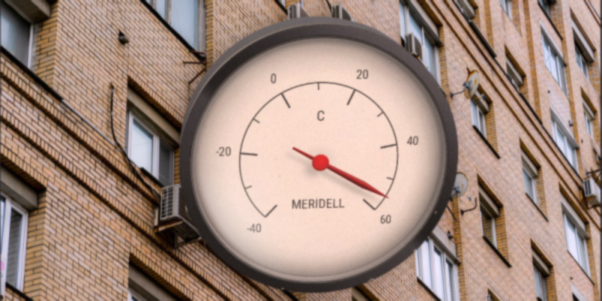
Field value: 55 (°C)
